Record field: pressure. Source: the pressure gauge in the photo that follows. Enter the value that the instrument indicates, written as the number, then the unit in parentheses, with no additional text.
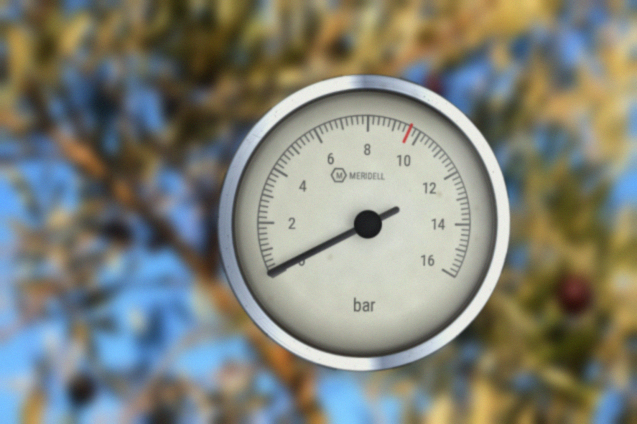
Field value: 0.2 (bar)
